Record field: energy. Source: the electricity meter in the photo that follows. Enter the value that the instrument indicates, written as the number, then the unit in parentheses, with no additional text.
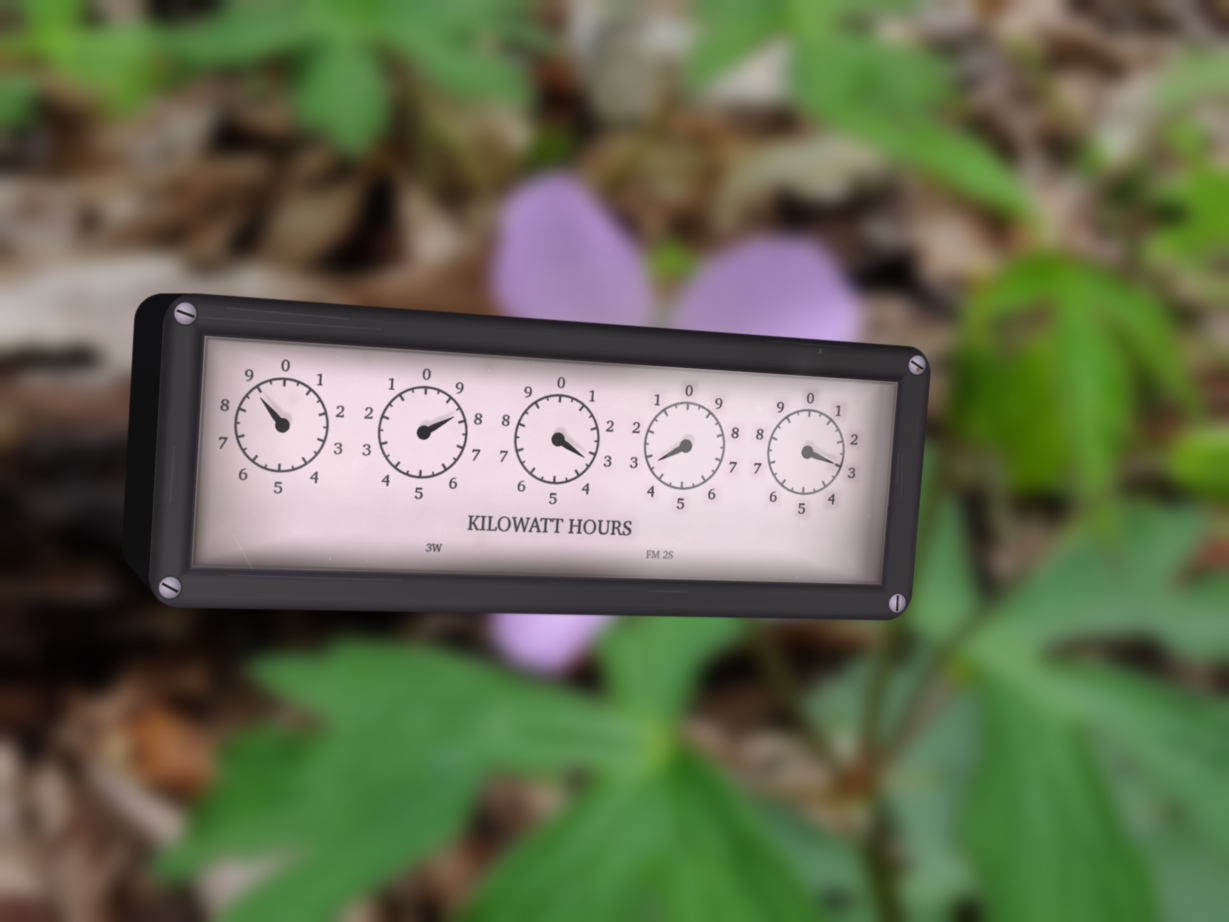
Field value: 88333 (kWh)
